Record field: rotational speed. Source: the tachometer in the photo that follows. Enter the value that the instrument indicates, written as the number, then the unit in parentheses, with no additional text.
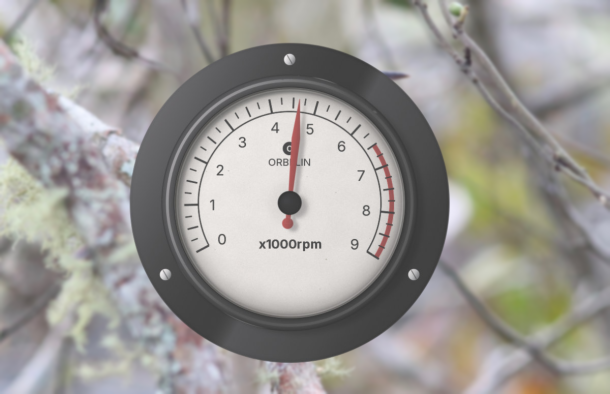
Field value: 4625 (rpm)
